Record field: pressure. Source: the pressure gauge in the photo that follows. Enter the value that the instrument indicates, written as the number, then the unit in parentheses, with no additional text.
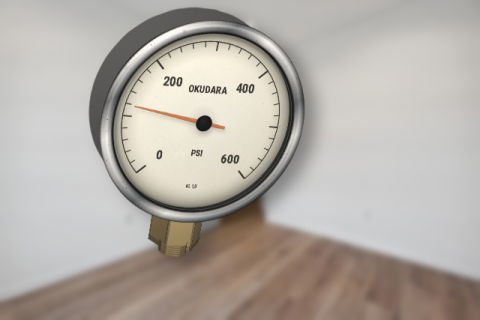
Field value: 120 (psi)
